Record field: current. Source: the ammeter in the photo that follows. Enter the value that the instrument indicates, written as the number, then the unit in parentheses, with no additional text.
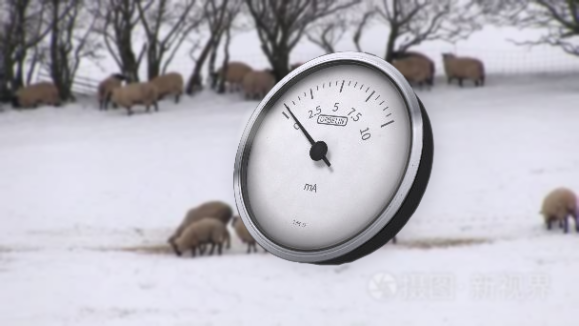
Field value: 0.5 (mA)
